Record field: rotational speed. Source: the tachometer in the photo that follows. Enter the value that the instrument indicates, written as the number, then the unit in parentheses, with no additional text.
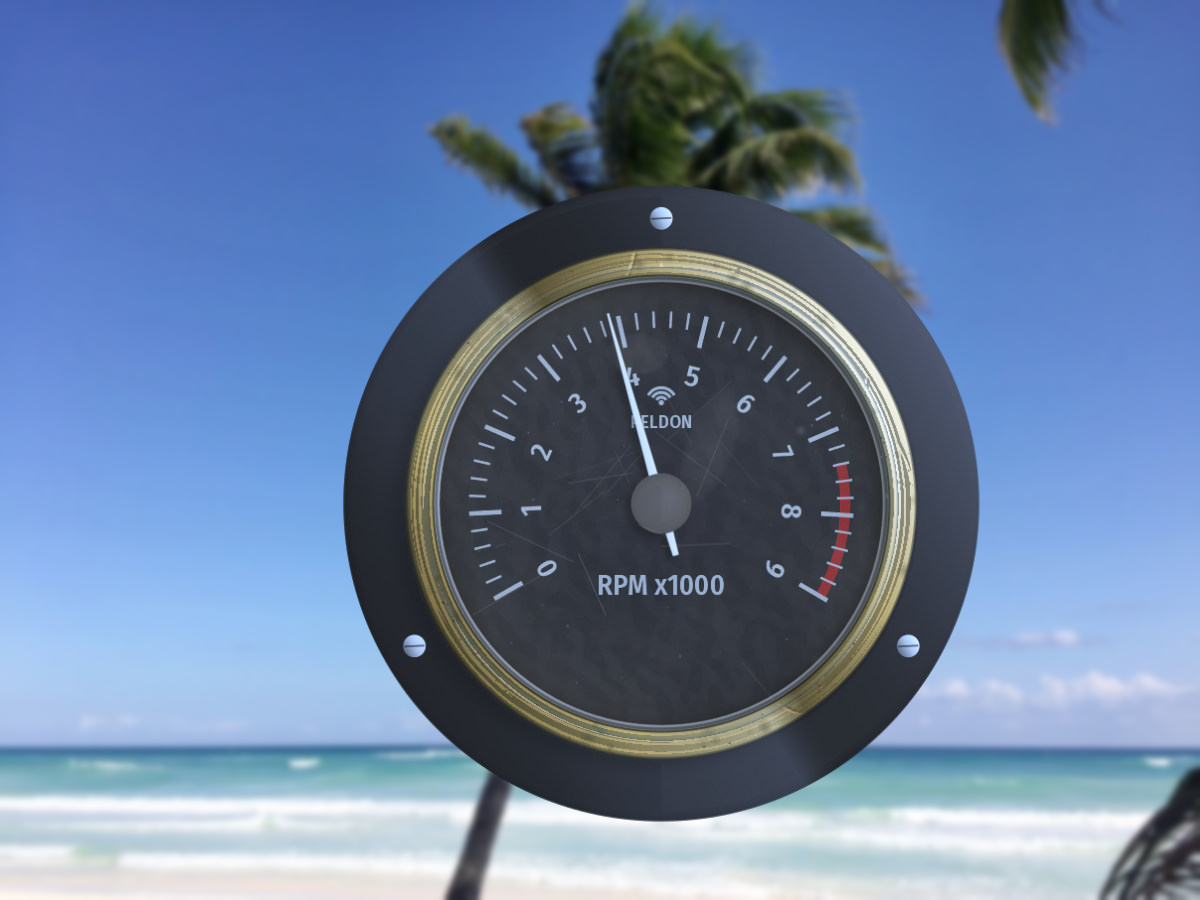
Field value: 3900 (rpm)
